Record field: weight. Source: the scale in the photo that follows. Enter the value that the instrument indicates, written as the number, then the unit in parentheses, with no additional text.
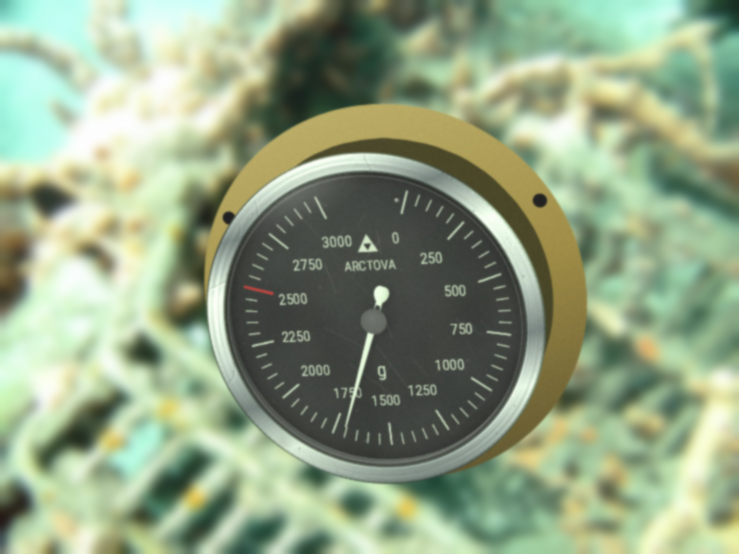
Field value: 1700 (g)
